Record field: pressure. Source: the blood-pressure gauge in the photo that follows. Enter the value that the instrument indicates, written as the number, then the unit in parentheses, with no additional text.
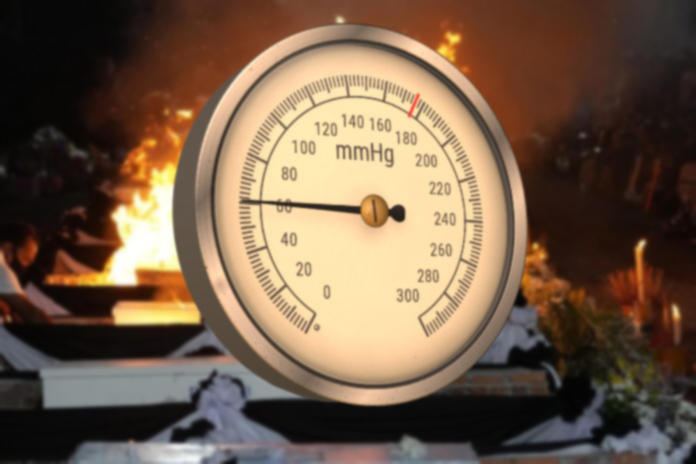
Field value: 60 (mmHg)
